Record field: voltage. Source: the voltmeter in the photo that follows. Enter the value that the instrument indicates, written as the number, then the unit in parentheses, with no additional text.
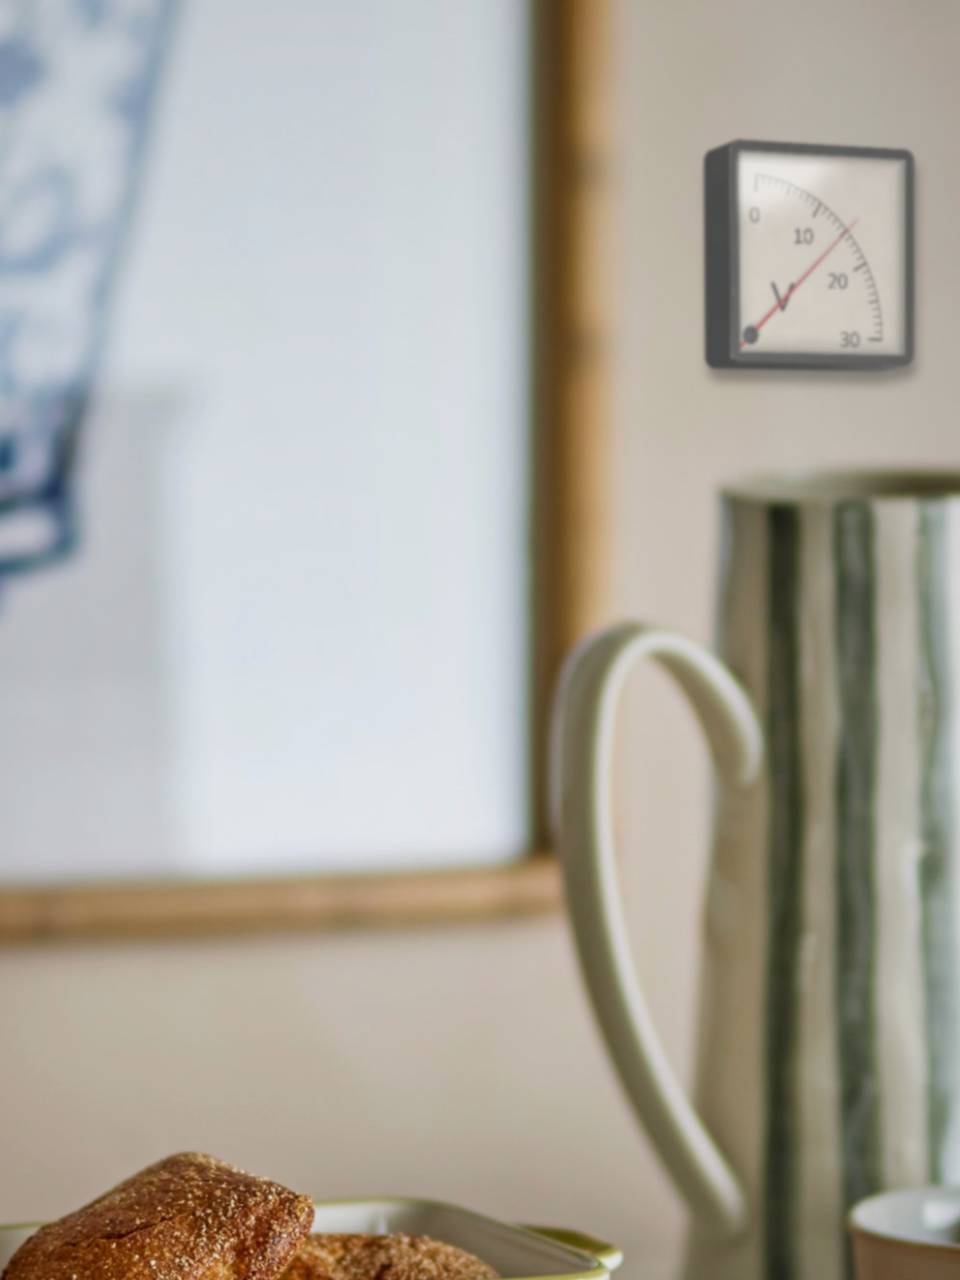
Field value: 15 (V)
